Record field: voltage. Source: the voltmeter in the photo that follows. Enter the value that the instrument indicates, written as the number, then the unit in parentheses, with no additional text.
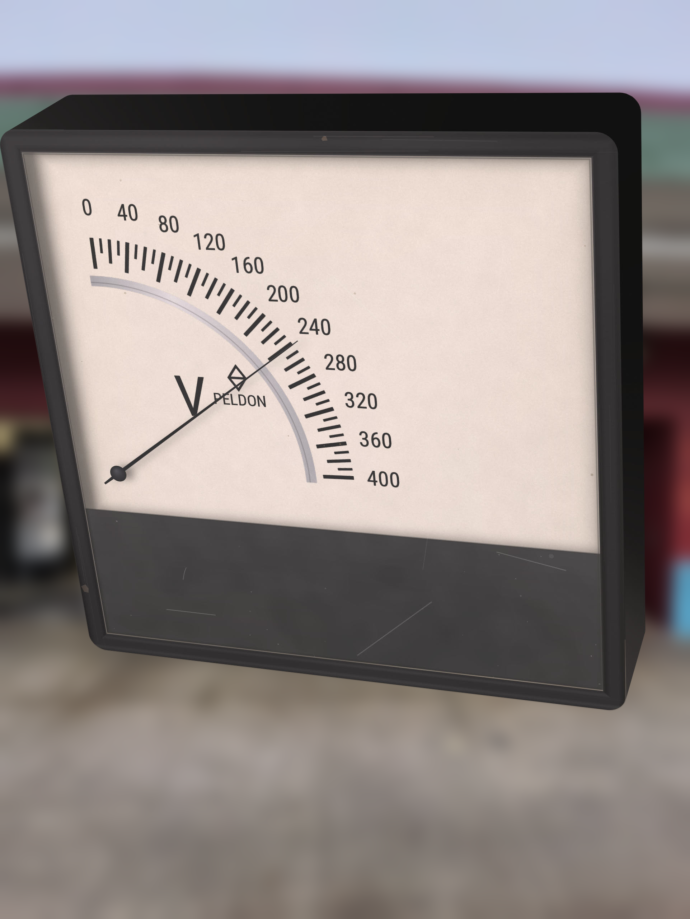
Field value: 240 (V)
